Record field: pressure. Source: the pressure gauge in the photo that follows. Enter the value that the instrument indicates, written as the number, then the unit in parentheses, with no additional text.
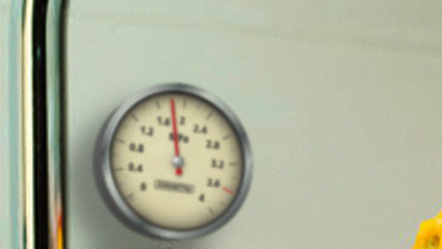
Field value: 1.8 (MPa)
